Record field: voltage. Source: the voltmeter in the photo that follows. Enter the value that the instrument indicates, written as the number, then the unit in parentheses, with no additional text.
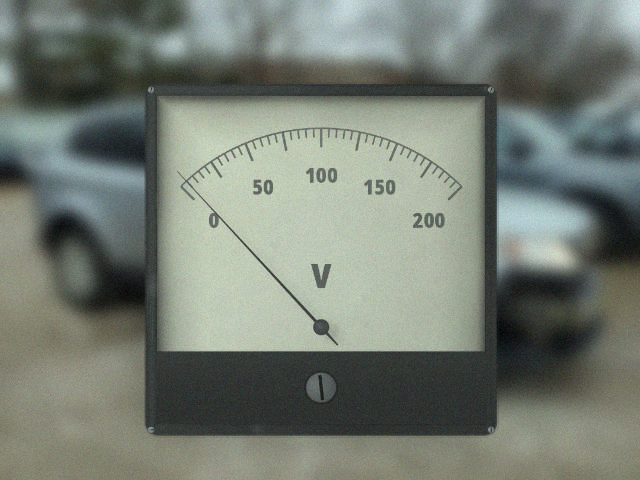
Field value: 5 (V)
